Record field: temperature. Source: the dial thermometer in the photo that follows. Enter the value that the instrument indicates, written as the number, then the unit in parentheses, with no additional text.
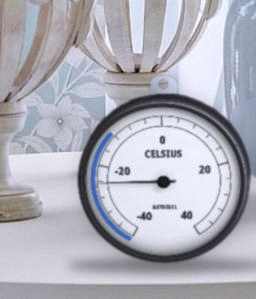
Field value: -24 (°C)
